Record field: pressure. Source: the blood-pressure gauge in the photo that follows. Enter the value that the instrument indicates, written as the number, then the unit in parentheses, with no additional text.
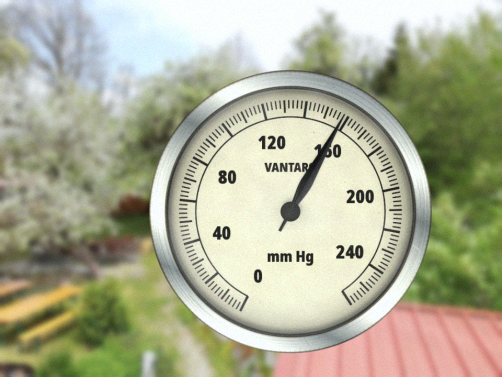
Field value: 158 (mmHg)
